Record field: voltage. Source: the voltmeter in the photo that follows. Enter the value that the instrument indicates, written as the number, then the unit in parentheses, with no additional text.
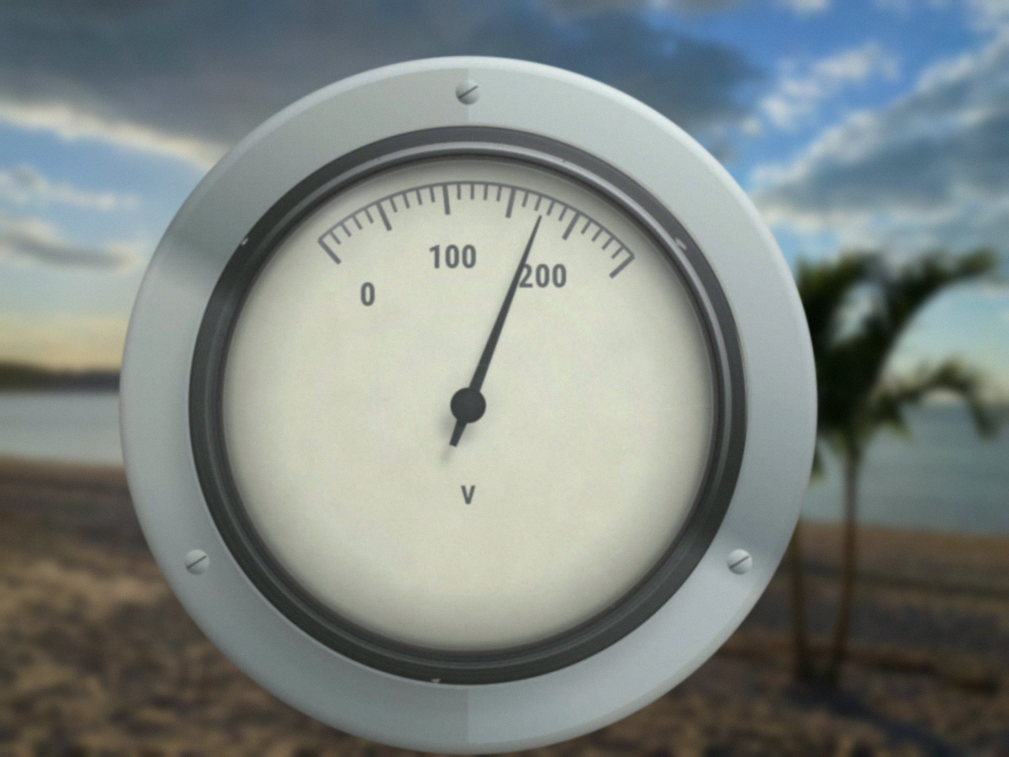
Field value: 175 (V)
